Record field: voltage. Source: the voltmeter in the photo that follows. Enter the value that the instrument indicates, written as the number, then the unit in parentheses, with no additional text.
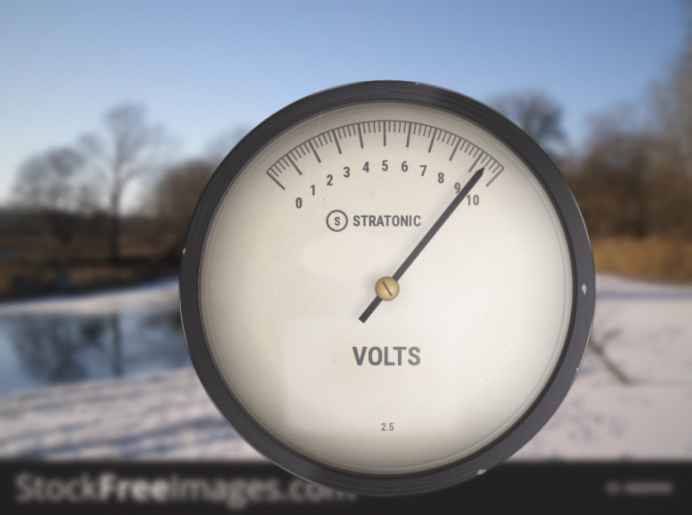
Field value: 9.4 (V)
